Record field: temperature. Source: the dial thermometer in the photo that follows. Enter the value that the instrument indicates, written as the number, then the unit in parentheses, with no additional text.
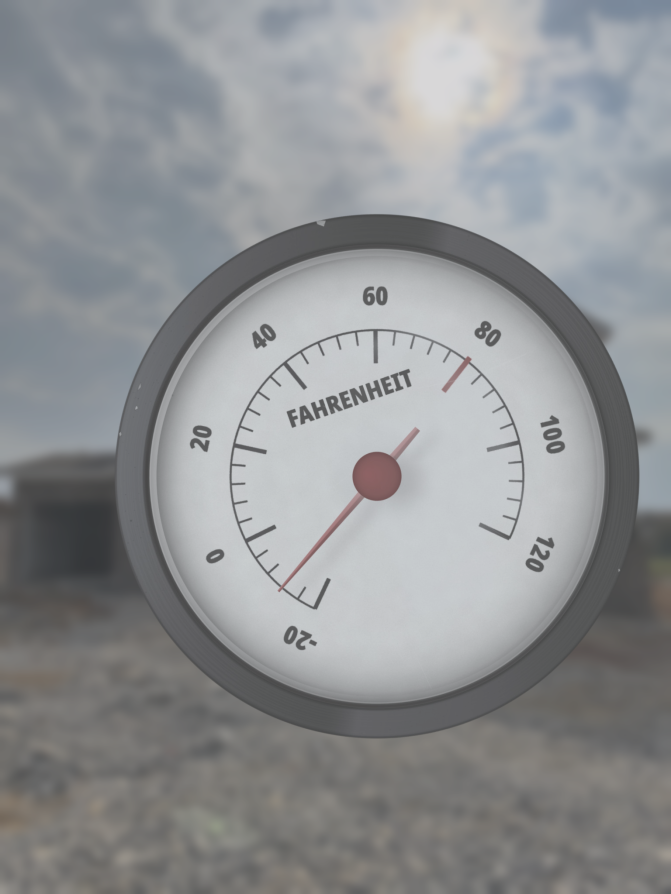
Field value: -12 (°F)
